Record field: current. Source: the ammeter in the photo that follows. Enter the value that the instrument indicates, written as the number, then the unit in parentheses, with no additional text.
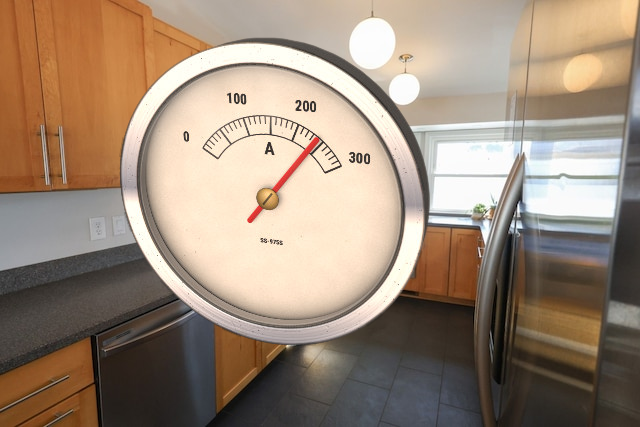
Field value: 240 (A)
